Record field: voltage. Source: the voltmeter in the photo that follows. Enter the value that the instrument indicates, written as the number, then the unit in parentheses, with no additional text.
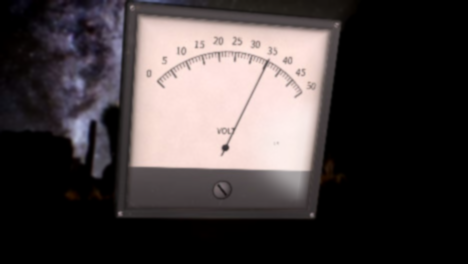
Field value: 35 (V)
